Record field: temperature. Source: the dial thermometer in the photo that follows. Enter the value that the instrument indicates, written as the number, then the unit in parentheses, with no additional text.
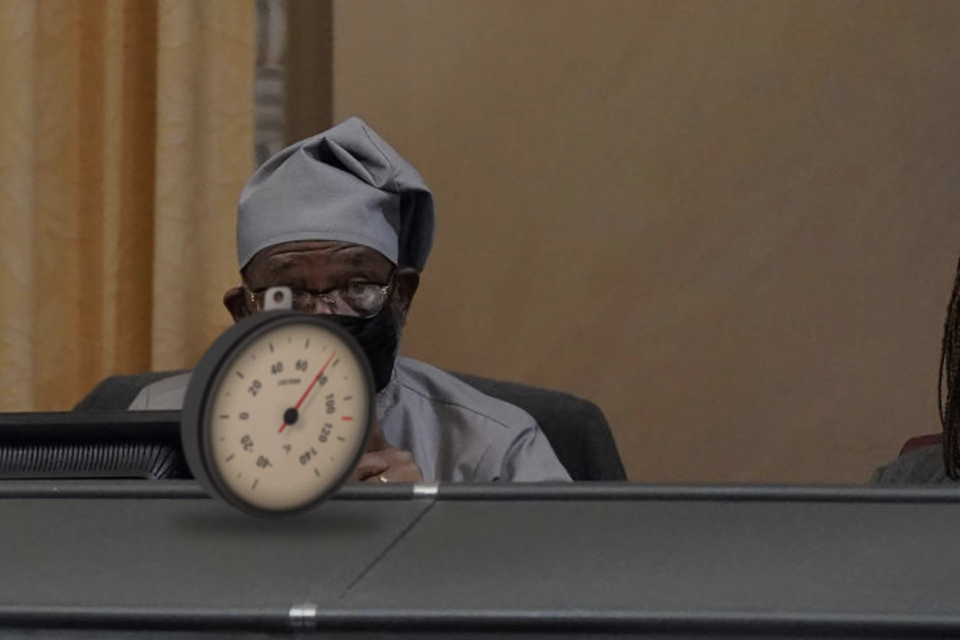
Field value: 75 (°F)
